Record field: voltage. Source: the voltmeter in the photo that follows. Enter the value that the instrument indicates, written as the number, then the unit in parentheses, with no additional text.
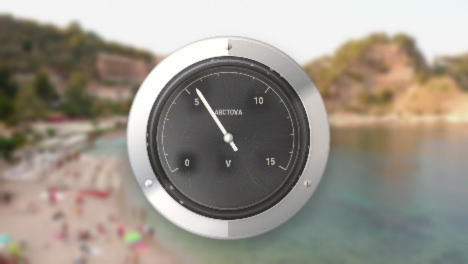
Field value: 5.5 (V)
